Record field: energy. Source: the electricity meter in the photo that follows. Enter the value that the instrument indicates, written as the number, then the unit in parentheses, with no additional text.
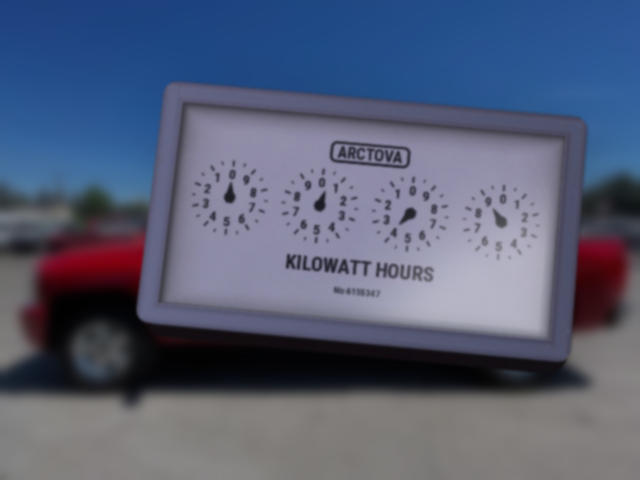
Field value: 39 (kWh)
